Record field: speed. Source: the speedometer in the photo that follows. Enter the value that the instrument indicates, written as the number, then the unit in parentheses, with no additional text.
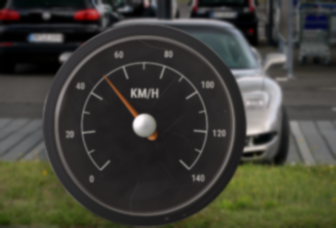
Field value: 50 (km/h)
